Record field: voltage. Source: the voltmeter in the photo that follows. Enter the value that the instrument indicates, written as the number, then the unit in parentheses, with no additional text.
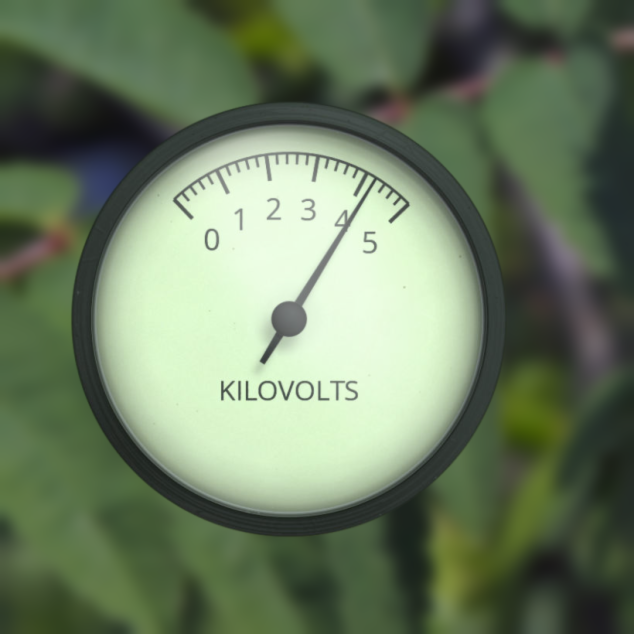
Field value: 4.2 (kV)
